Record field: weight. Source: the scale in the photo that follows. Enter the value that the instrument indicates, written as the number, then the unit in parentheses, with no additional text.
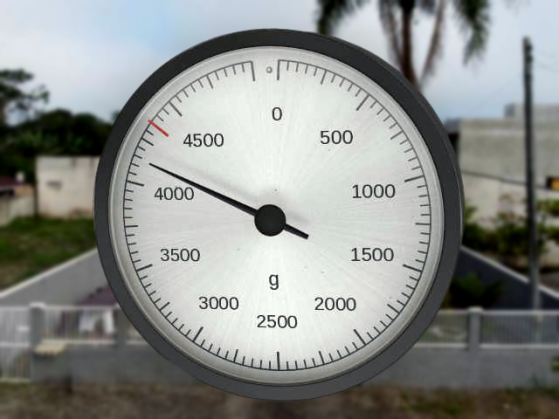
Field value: 4150 (g)
